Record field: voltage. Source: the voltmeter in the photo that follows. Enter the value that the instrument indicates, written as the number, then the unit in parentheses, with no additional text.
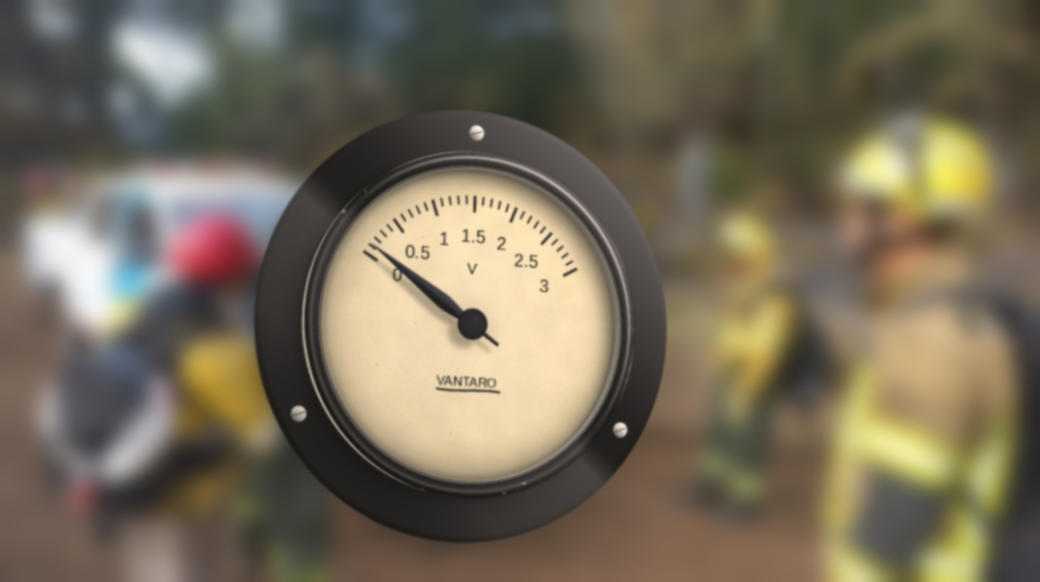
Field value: 0.1 (V)
